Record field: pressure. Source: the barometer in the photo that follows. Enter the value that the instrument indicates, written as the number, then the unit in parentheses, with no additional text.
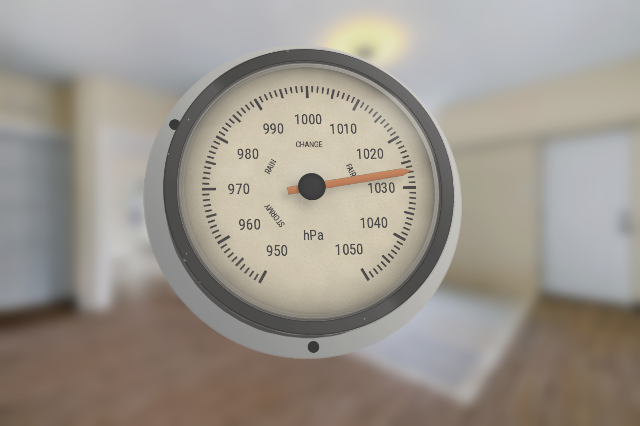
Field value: 1027 (hPa)
